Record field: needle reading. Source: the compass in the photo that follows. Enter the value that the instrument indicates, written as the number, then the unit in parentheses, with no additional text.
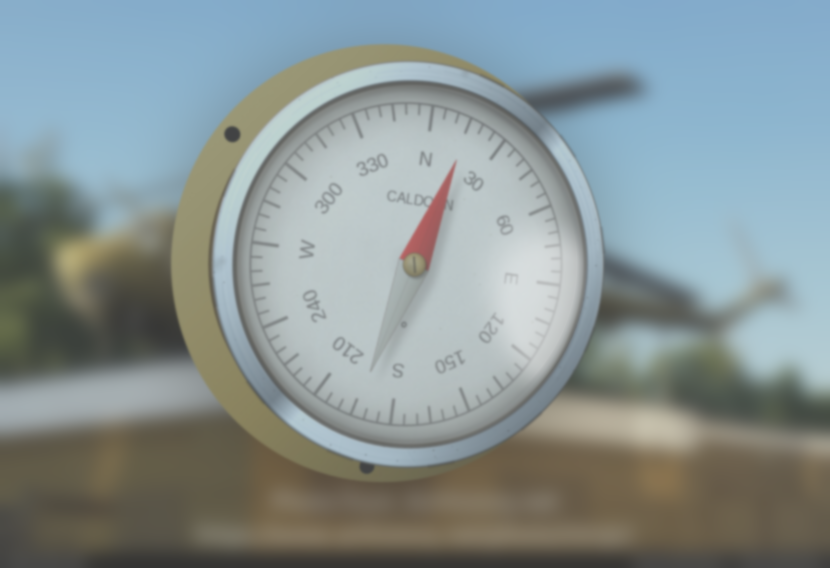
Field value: 15 (°)
